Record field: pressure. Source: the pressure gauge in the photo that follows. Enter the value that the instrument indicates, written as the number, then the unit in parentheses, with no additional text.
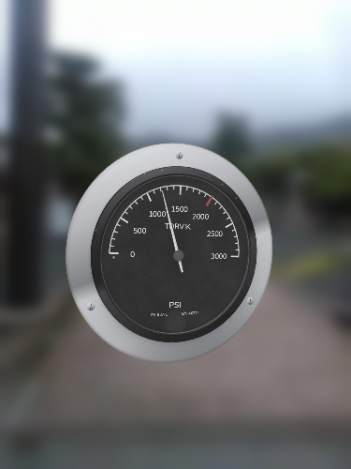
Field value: 1200 (psi)
